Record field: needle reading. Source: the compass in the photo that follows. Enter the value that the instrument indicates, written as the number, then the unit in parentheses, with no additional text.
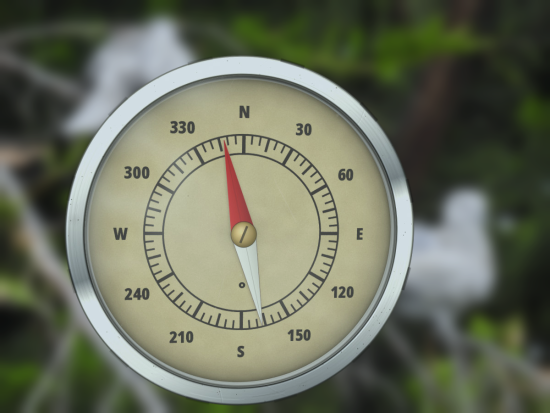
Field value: 347.5 (°)
